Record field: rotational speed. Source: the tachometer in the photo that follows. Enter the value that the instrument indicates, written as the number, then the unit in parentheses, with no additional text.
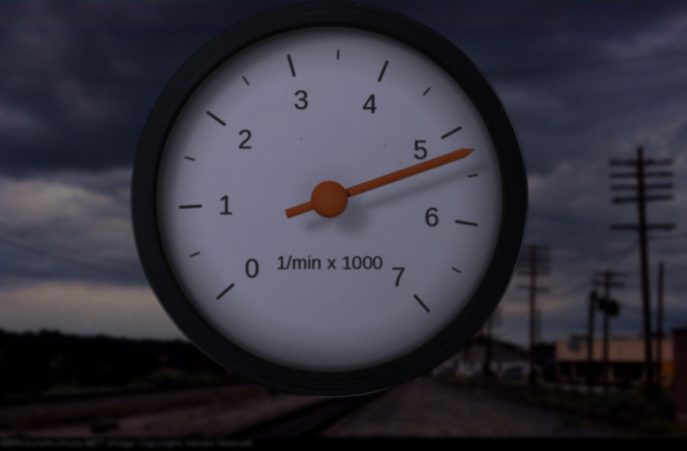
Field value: 5250 (rpm)
